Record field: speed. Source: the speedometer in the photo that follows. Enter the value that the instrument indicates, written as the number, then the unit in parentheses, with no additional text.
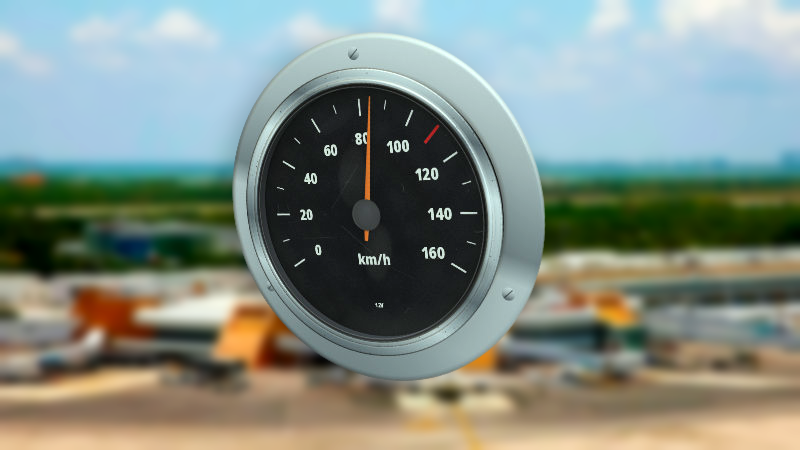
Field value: 85 (km/h)
